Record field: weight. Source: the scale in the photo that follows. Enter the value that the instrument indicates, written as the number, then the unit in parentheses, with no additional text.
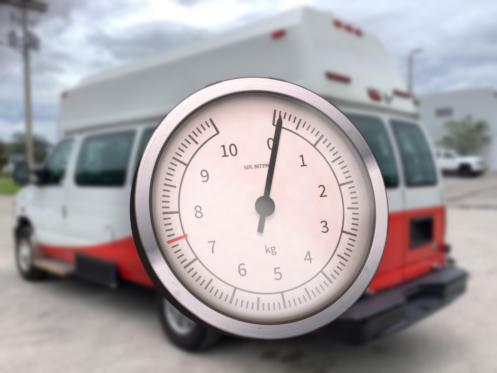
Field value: 0.1 (kg)
